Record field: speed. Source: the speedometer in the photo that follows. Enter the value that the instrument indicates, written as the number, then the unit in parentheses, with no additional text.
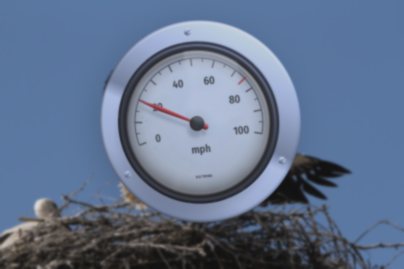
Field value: 20 (mph)
